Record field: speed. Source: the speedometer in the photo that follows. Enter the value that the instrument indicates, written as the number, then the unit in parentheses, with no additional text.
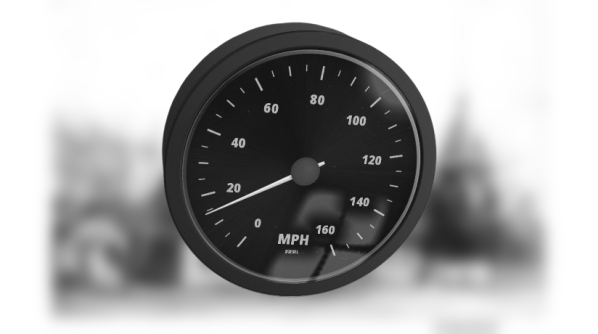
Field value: 15 (mph)
